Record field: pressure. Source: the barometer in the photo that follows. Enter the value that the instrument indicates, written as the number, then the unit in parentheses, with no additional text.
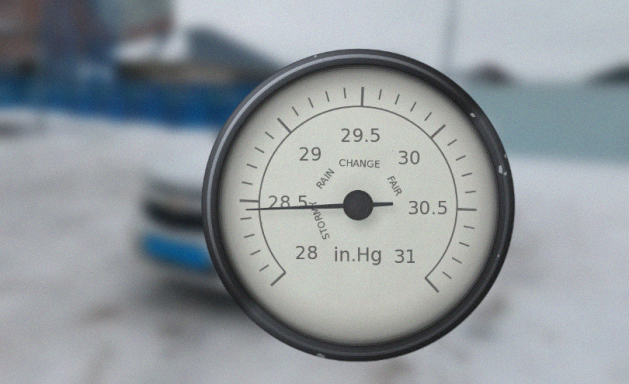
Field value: 28.45 (inHg)
